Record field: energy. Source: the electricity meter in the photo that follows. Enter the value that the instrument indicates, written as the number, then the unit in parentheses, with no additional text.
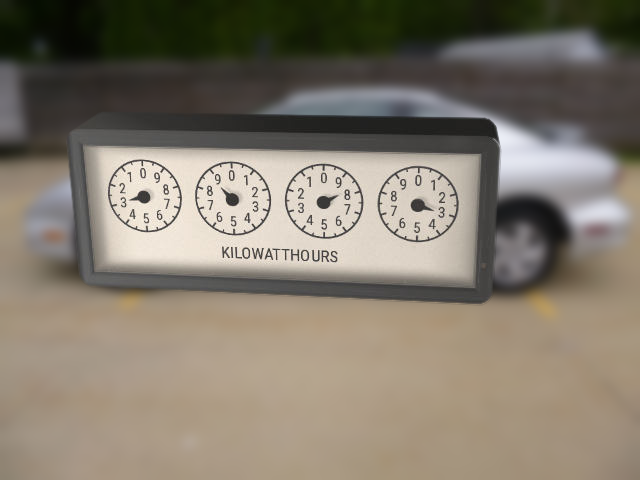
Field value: 2883 (kWh)
